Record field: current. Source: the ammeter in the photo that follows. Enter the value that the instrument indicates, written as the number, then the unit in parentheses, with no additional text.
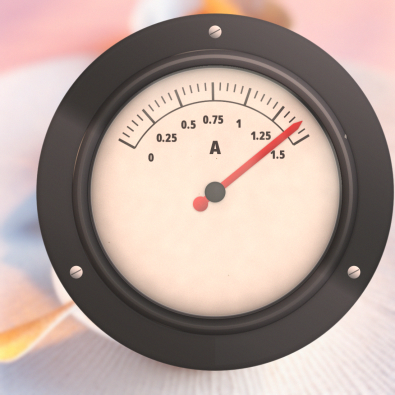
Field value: 1.4 (A)
